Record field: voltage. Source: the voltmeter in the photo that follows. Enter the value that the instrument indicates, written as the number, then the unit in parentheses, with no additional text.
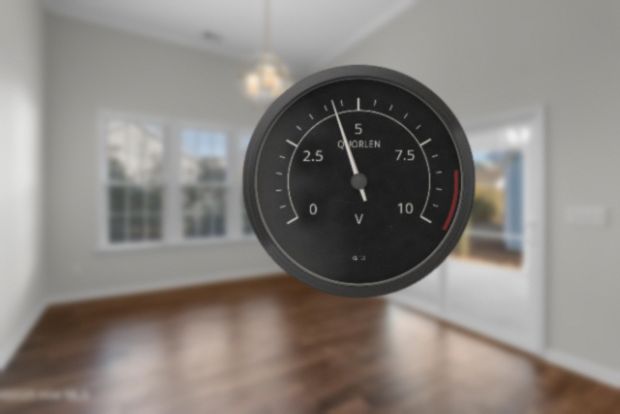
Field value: 4.25 (V)
